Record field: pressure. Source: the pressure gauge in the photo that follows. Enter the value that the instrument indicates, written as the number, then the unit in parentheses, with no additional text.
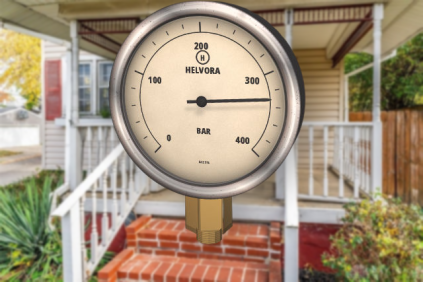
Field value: 330 (bar)
